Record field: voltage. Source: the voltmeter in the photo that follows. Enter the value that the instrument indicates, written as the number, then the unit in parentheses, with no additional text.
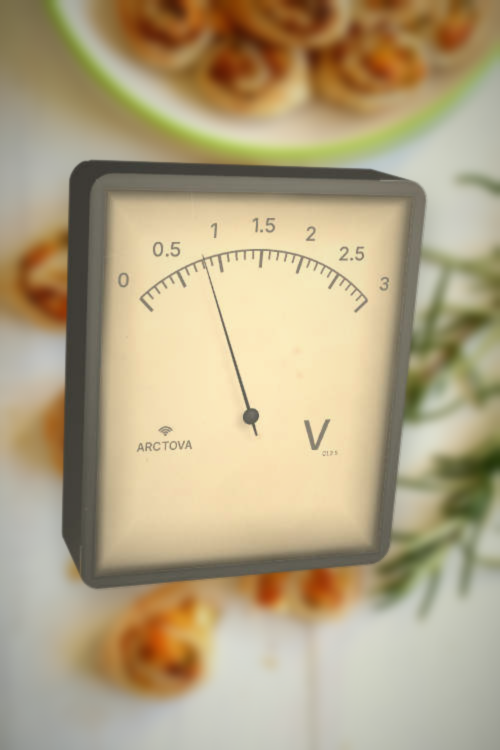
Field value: 0.8 (V)
